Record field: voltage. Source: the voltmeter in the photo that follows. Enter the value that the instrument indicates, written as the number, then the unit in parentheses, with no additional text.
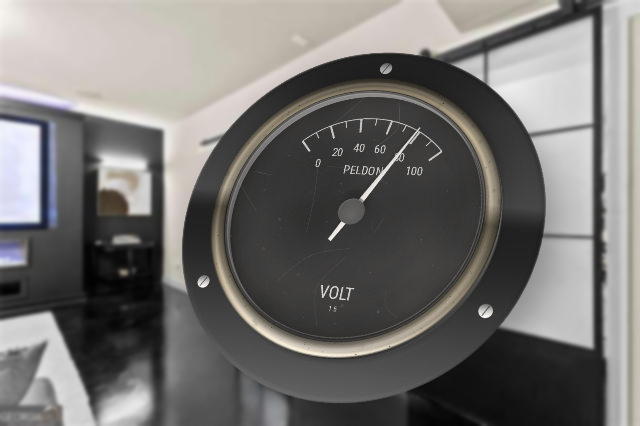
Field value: 80 (V)
